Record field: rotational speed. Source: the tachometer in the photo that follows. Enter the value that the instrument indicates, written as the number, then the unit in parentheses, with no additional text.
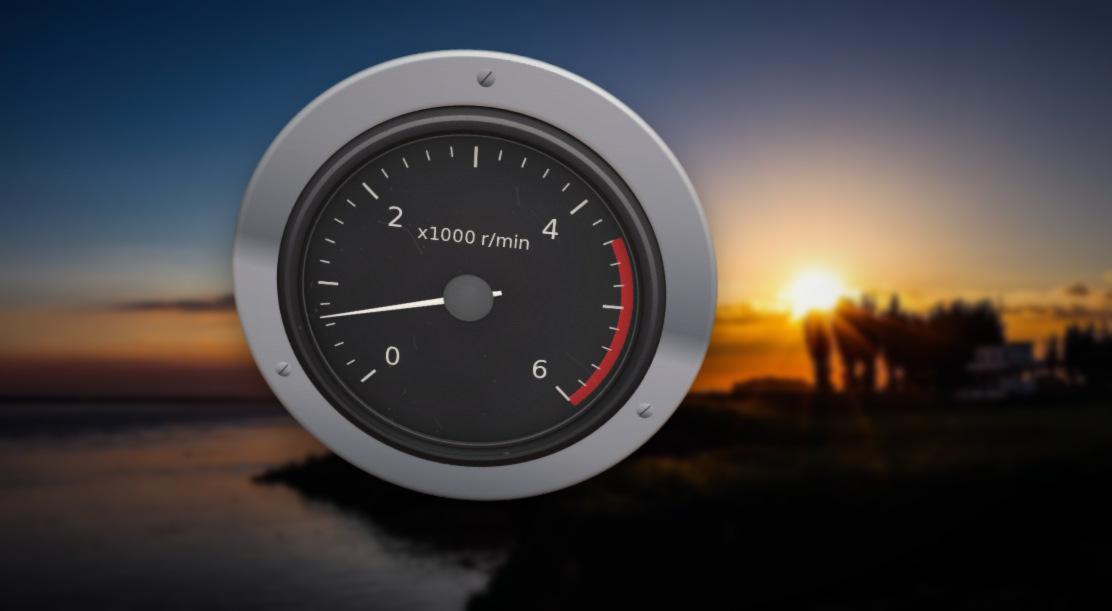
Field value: 700 (rpm)
